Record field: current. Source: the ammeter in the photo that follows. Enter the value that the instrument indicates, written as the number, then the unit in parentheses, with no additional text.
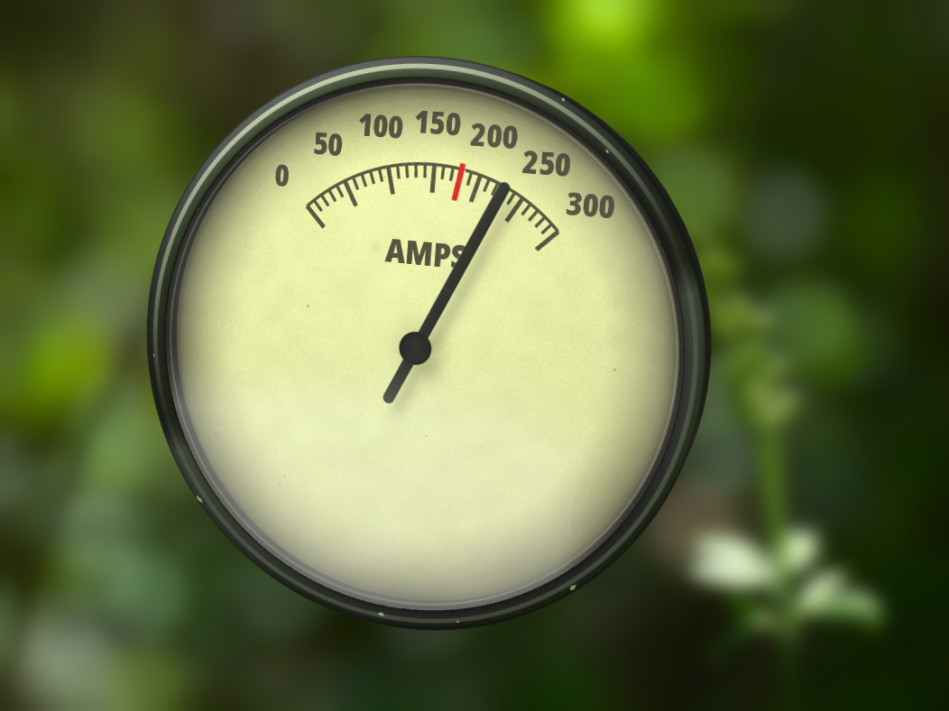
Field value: 230 (A)
